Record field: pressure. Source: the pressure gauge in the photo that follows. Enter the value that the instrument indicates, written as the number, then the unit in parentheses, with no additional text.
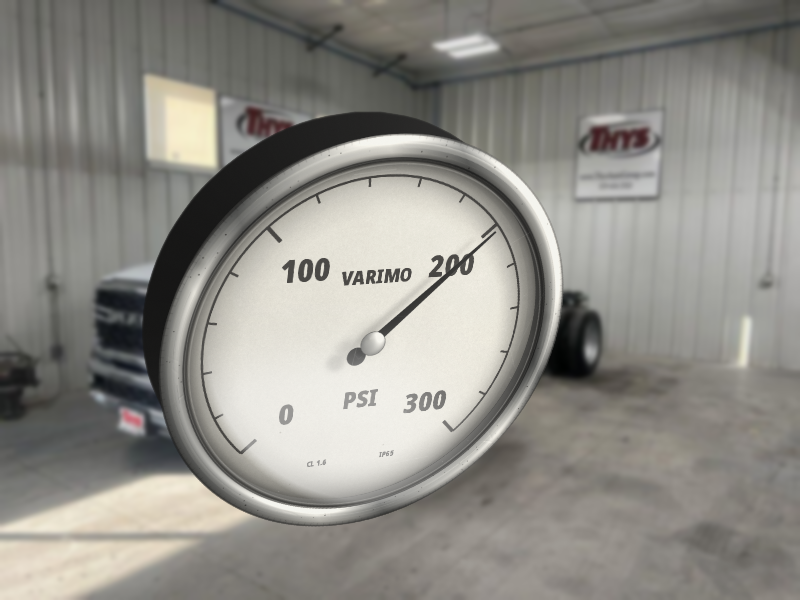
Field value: 200 (psi)
